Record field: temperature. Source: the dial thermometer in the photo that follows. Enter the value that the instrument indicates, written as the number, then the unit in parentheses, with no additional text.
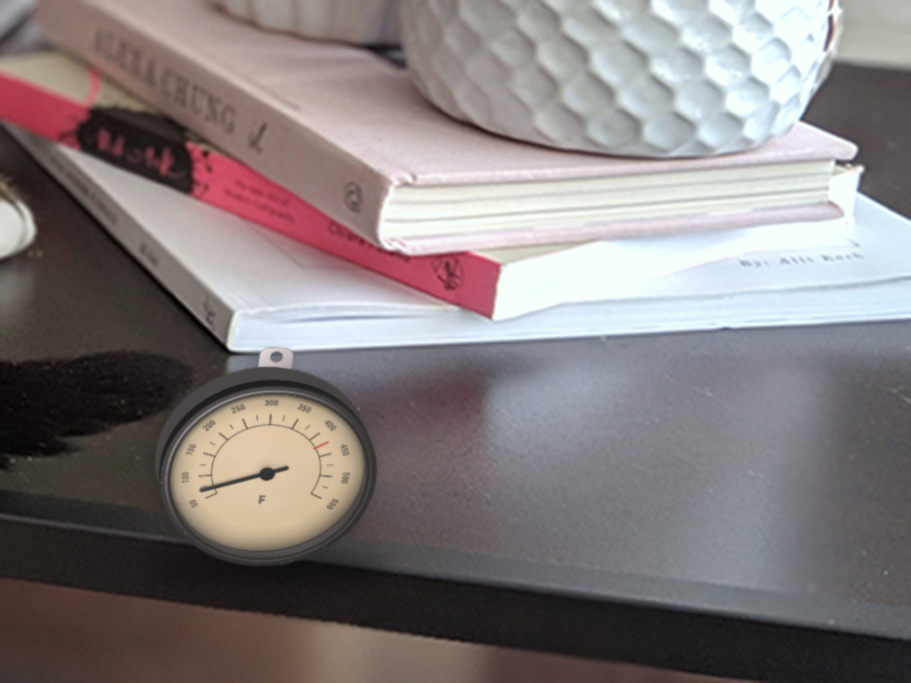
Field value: 75 (°F)
